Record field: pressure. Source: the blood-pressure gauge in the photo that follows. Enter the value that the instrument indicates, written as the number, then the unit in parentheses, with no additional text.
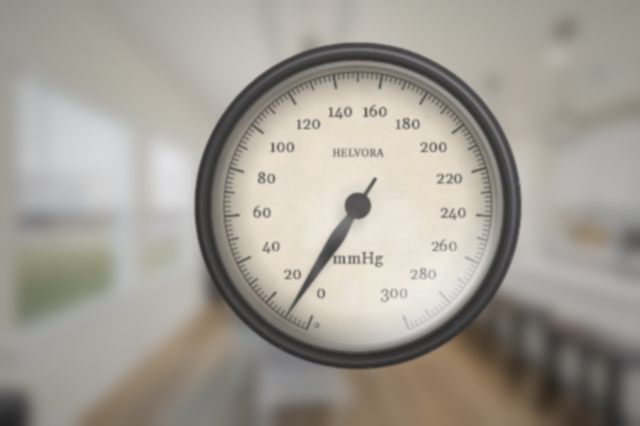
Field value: 10 (mmHg)
